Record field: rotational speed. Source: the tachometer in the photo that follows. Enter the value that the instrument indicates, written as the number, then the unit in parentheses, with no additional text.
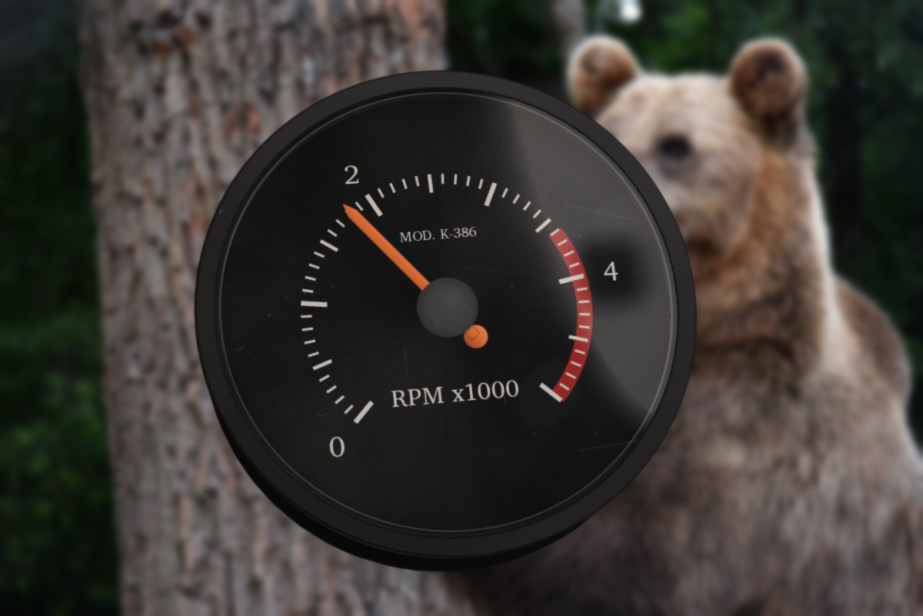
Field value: 1800 (rpm)
